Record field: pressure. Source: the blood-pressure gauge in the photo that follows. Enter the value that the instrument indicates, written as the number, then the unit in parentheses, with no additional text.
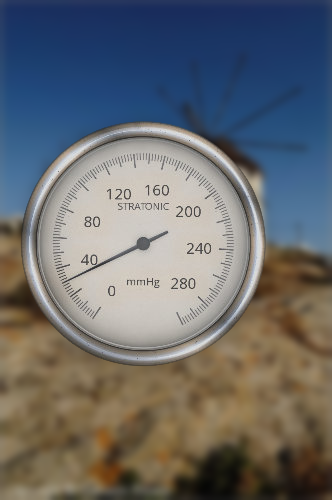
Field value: 30 (mmHg)
